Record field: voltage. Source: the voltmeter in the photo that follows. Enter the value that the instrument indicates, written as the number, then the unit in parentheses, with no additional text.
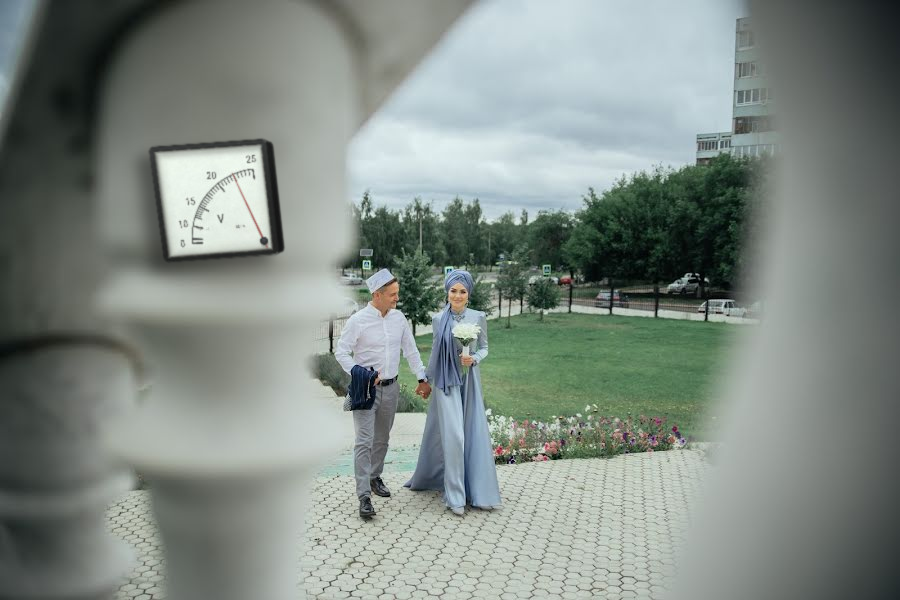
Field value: 22.5 (V)
